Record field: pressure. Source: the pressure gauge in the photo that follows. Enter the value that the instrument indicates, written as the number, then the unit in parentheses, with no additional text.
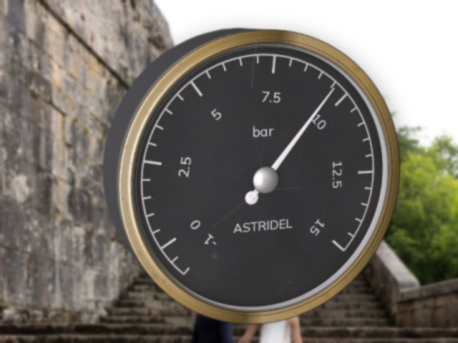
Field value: 9.5 (bar)
